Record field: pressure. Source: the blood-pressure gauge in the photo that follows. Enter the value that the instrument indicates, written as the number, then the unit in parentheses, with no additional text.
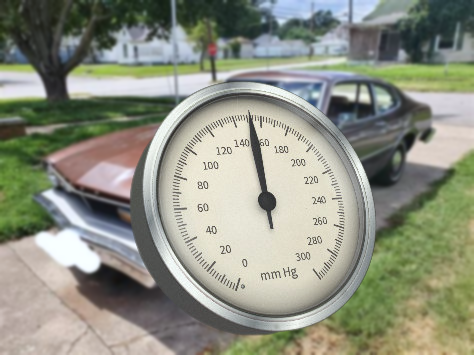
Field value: 150 (mmHg)
